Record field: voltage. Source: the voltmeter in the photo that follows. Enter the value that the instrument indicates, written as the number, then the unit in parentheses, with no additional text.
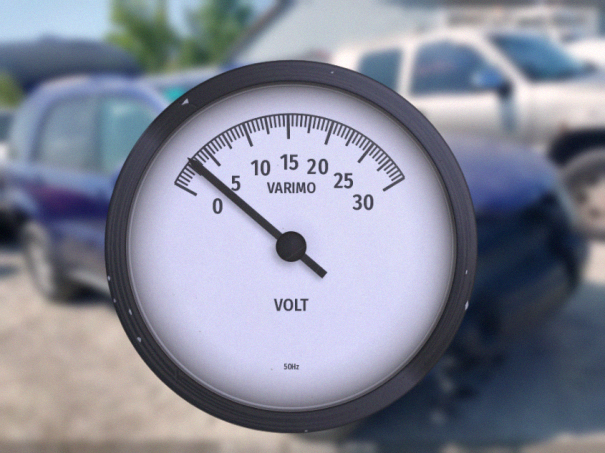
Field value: 3 (V)
